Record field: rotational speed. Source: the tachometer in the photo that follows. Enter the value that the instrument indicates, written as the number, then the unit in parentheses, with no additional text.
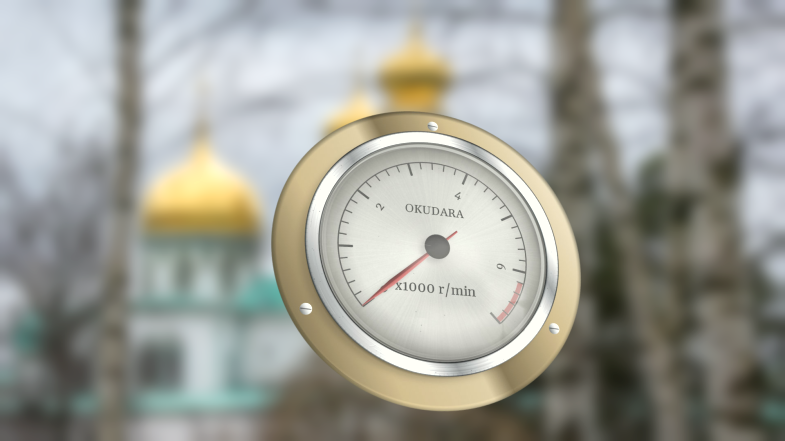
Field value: 0 (rpm)
